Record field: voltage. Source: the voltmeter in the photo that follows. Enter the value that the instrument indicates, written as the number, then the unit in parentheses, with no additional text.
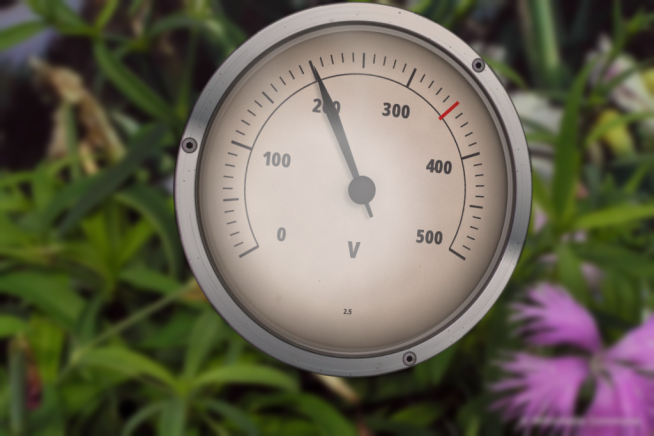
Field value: 200 (V)
